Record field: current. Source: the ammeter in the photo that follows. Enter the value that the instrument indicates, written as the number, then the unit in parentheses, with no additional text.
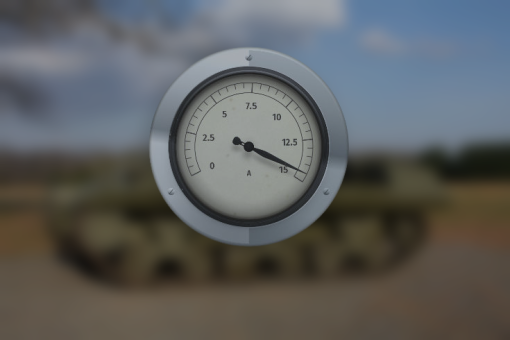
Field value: 14.5 (A)
